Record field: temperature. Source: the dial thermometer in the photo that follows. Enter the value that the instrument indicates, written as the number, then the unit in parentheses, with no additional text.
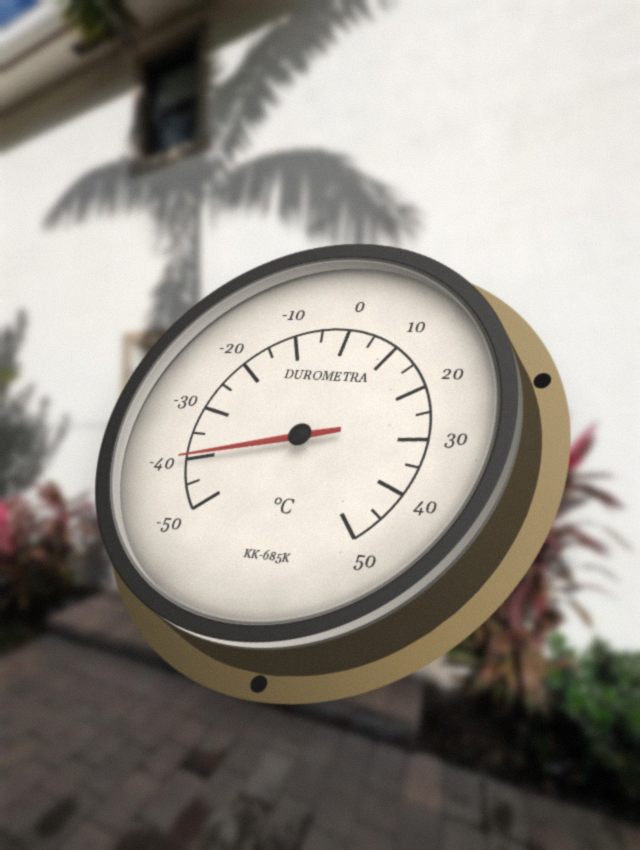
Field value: -40 (°C)
